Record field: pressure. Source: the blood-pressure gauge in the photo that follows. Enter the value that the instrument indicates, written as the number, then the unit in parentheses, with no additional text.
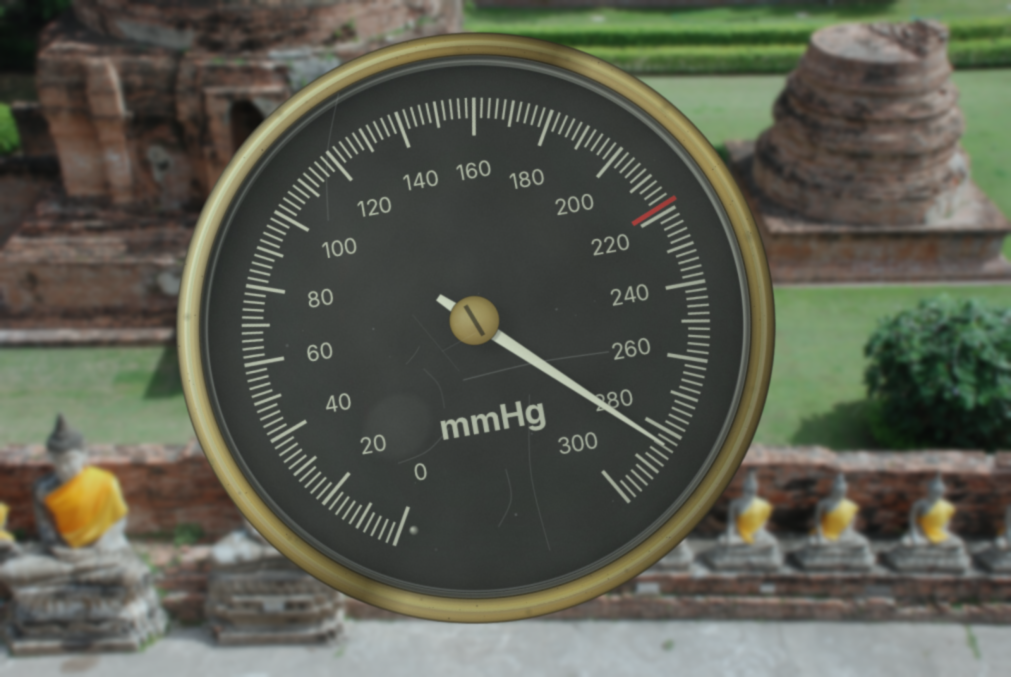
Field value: 284 (mmHg)
